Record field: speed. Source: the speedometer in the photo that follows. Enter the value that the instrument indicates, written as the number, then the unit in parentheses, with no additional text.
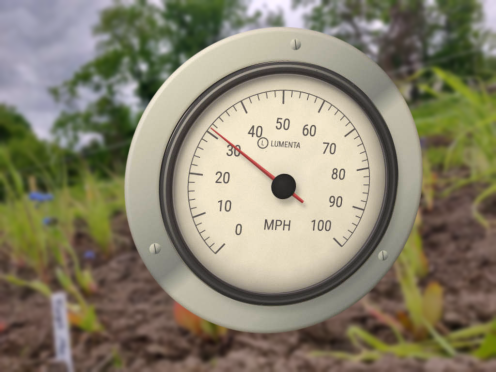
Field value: 31 (mph)
